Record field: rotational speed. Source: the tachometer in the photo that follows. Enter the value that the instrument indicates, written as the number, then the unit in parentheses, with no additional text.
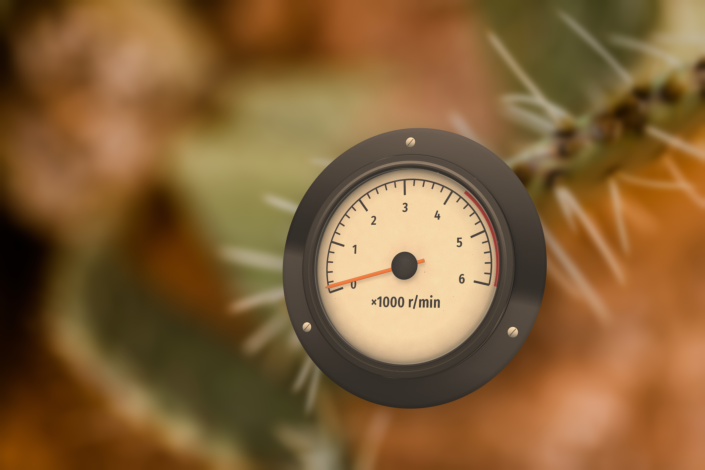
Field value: 100 (rpm)
